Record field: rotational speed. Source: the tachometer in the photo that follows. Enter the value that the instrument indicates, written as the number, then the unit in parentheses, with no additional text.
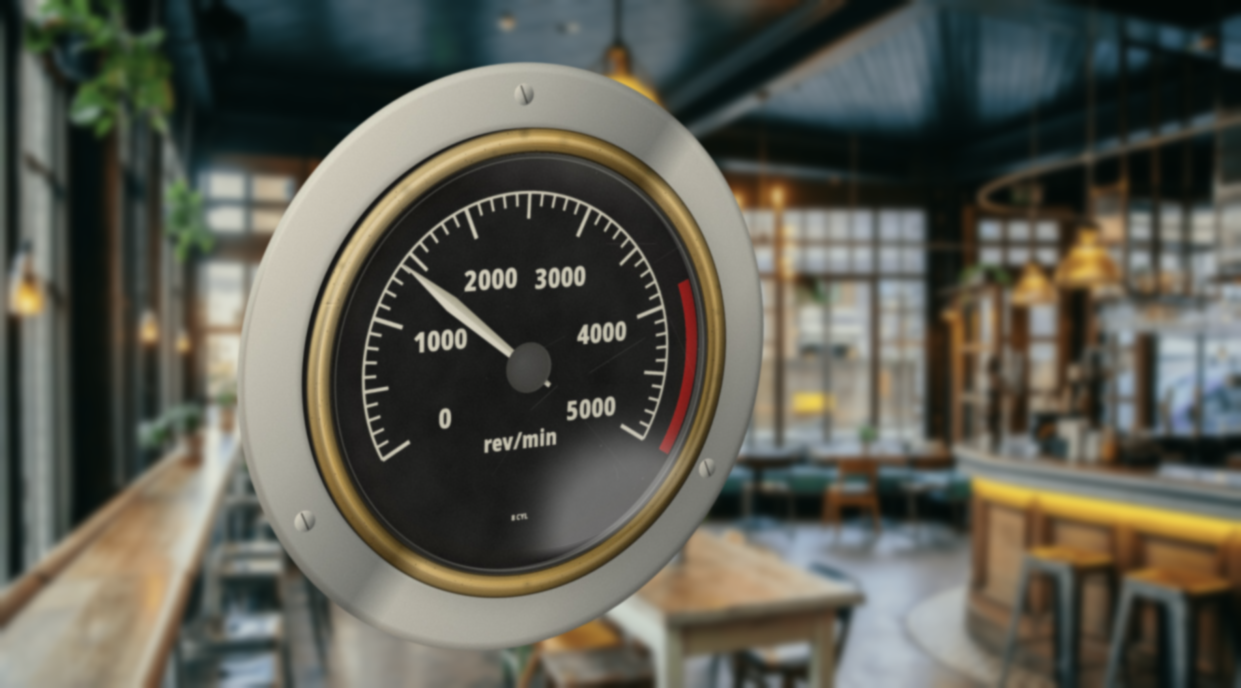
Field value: 1400 (rpm)
